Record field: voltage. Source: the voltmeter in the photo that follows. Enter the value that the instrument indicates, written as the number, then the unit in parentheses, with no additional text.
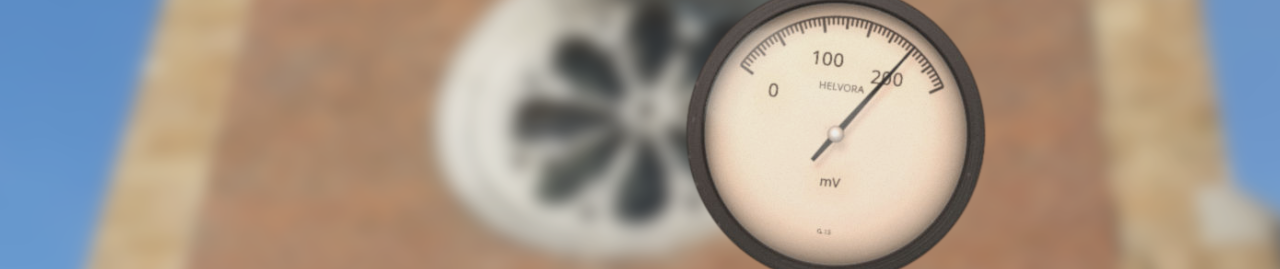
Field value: 200 (mV)
